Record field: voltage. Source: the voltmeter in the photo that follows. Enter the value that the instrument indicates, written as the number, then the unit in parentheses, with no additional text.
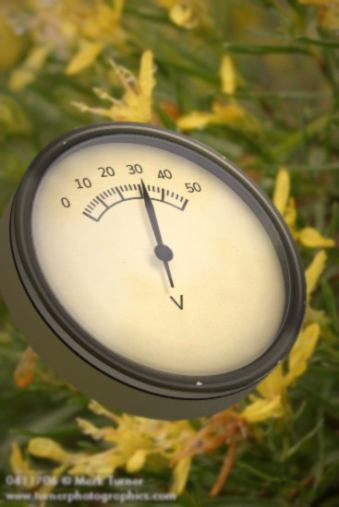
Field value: 30 (V)
